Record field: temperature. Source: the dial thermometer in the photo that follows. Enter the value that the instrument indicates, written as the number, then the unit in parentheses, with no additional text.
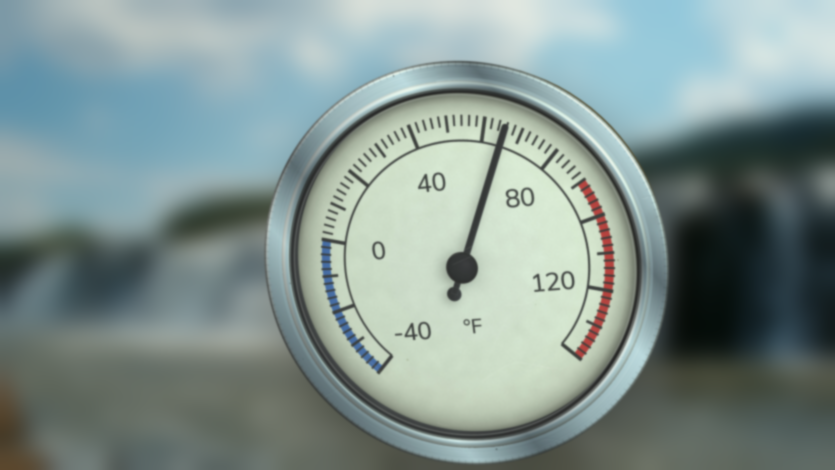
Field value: 66 (°F)
